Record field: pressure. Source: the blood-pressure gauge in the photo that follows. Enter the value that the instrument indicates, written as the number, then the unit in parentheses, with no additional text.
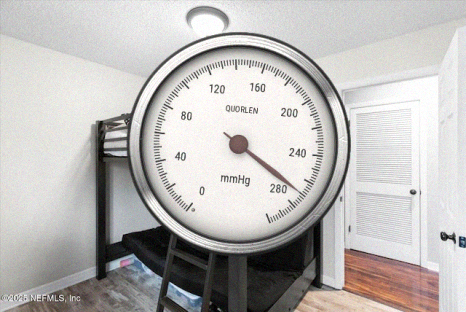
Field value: 270 (mmHg)
